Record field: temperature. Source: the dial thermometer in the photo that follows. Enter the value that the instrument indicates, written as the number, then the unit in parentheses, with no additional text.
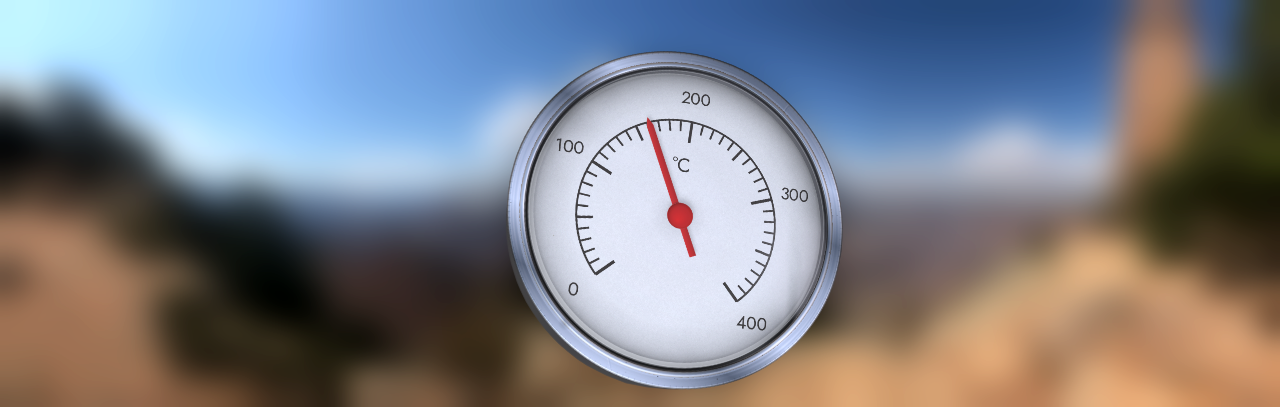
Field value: 160 (°C)
